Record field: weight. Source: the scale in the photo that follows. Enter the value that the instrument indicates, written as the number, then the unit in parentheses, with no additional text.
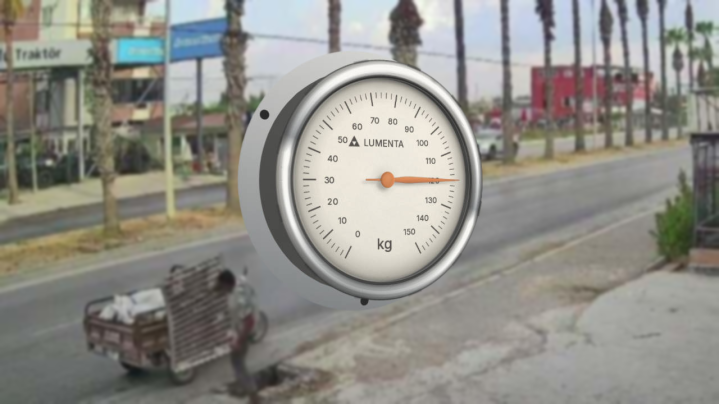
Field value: 120 (kg)
